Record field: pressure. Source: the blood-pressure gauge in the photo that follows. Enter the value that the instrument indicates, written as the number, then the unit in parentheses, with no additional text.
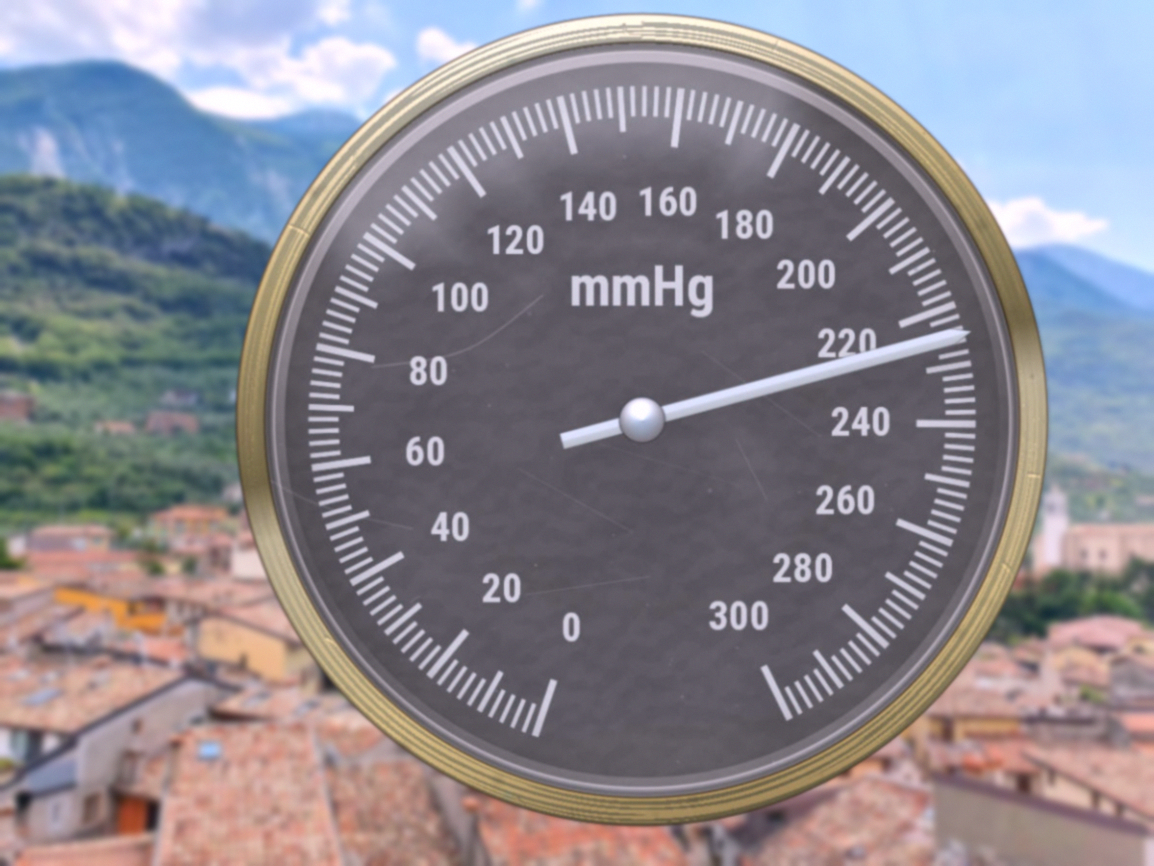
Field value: 225 (mmHg)
